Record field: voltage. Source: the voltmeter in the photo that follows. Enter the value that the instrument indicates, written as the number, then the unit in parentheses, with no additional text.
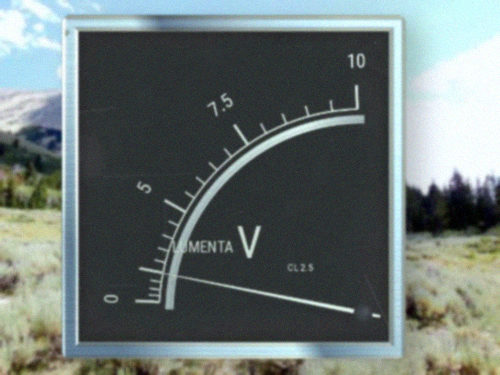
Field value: 2.5 (V)
